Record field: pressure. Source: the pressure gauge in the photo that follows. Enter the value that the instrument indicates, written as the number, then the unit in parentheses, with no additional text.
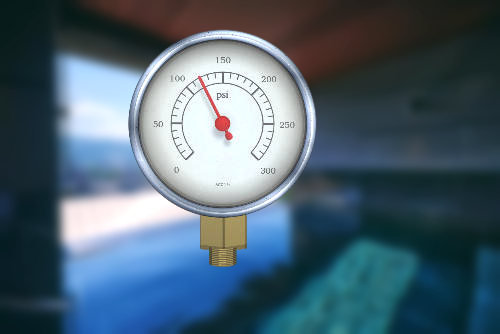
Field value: 120 (psi)
